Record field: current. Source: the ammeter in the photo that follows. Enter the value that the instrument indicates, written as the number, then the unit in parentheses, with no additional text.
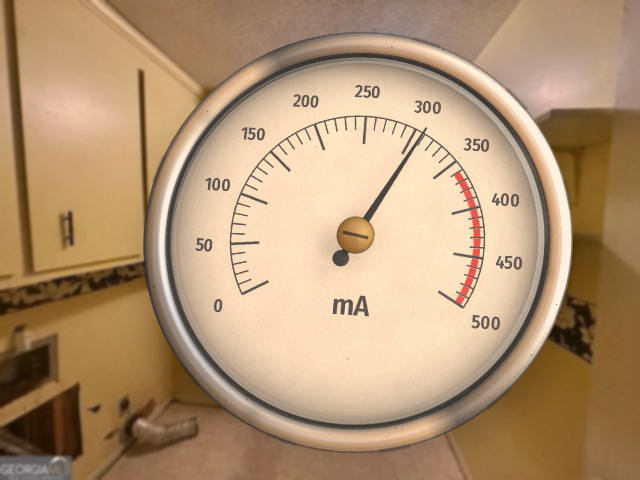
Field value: 310 (mA)
